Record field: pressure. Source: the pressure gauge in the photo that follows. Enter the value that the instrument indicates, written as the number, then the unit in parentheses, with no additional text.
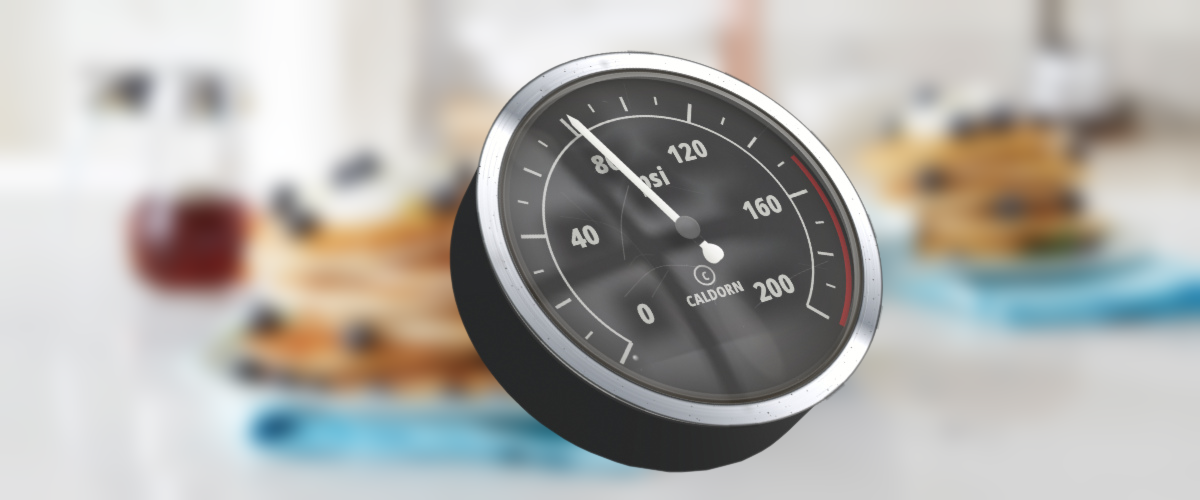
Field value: 80 (psi)
